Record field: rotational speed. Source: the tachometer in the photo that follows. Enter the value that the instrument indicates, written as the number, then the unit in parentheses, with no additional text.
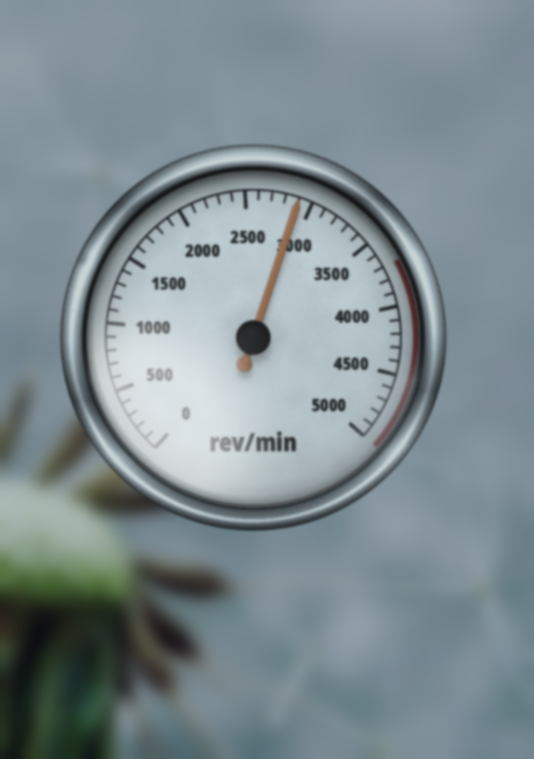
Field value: 2900 (rpm)
